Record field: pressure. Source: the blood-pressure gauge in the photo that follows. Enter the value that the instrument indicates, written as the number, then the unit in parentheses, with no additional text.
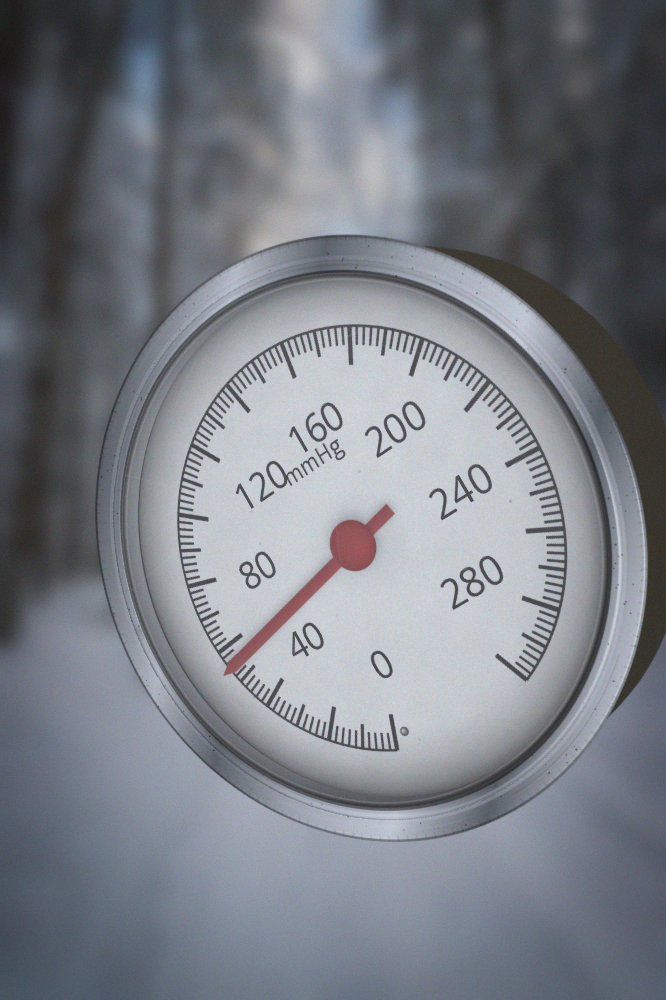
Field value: 54 (mmHg)
